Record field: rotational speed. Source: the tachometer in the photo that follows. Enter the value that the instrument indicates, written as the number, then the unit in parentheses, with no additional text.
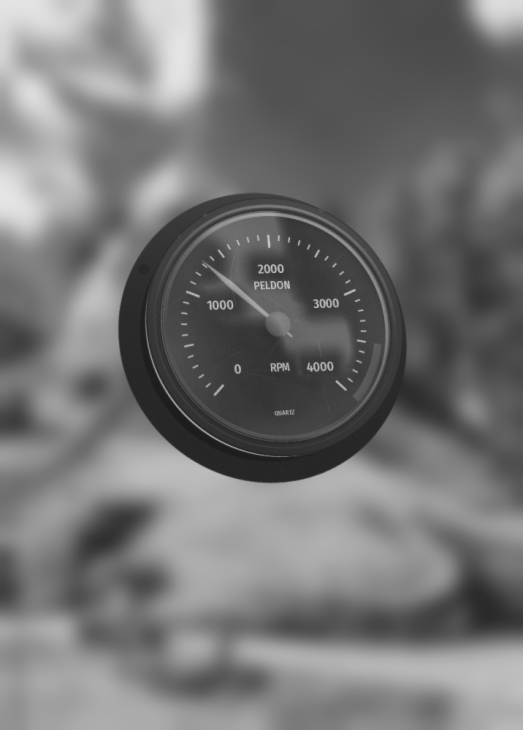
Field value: 1300 (rpm)
